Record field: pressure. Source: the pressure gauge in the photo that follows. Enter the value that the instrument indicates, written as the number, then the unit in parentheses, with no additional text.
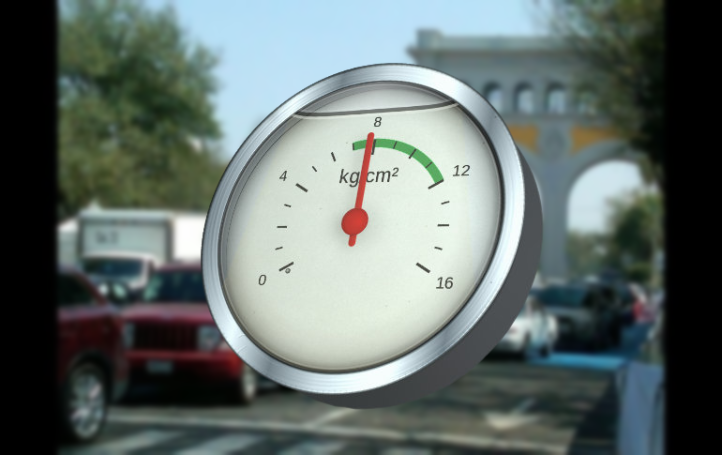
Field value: 8 (kg/cm²)
